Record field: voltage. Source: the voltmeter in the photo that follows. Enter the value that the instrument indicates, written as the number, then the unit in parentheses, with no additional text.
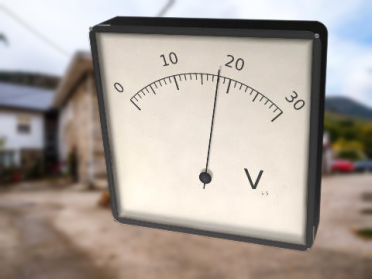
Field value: 18 (V)
